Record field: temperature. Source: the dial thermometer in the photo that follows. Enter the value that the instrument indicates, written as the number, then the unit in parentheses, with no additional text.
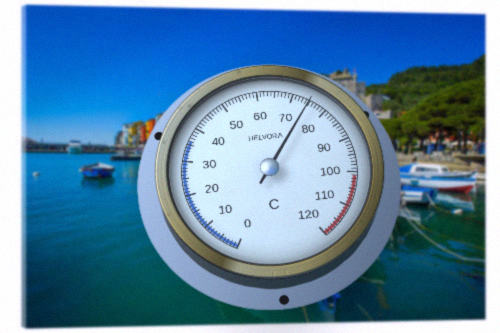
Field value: 75 (°C)
